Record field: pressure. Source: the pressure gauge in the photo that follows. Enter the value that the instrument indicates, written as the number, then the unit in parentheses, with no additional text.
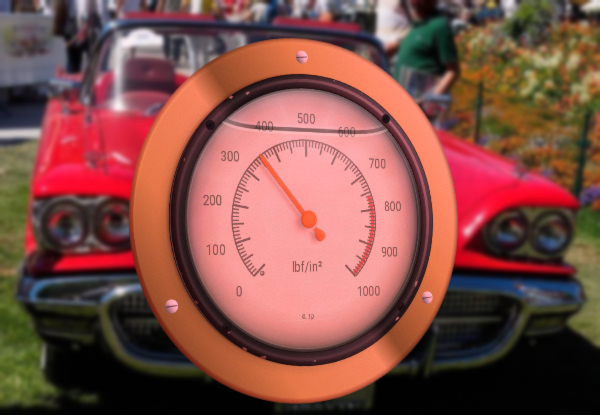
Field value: 350 (psi)
